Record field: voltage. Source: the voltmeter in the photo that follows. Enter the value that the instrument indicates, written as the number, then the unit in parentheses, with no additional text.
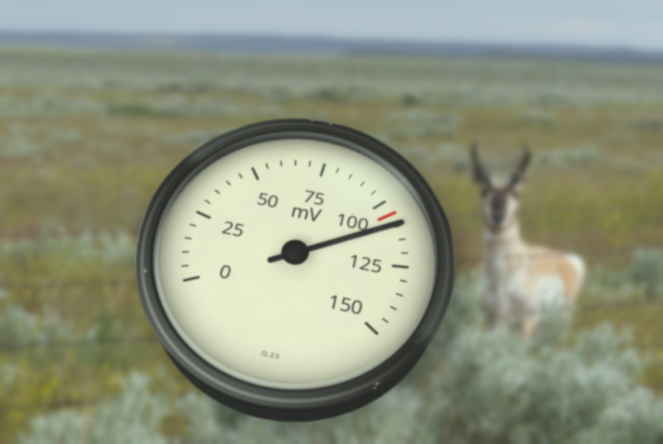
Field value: 110 (mV)
